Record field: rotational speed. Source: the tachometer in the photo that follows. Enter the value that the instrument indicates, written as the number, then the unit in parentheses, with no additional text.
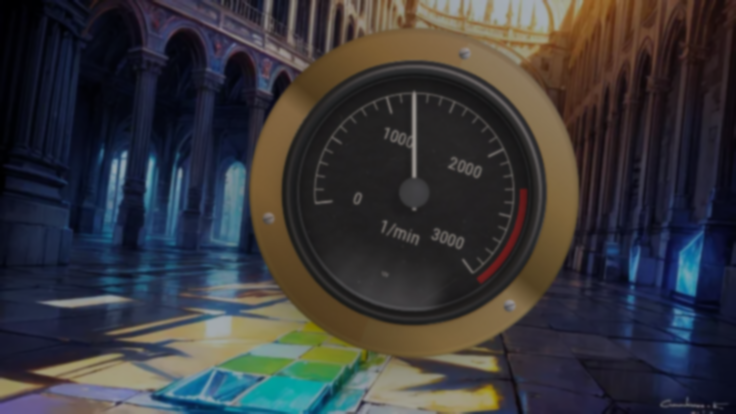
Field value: 1200 (rpm)
